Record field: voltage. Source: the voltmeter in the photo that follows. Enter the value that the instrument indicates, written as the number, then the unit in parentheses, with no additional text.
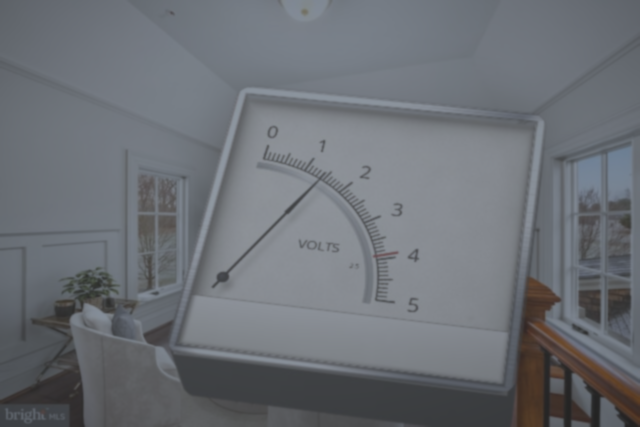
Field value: 1.5 (V)
